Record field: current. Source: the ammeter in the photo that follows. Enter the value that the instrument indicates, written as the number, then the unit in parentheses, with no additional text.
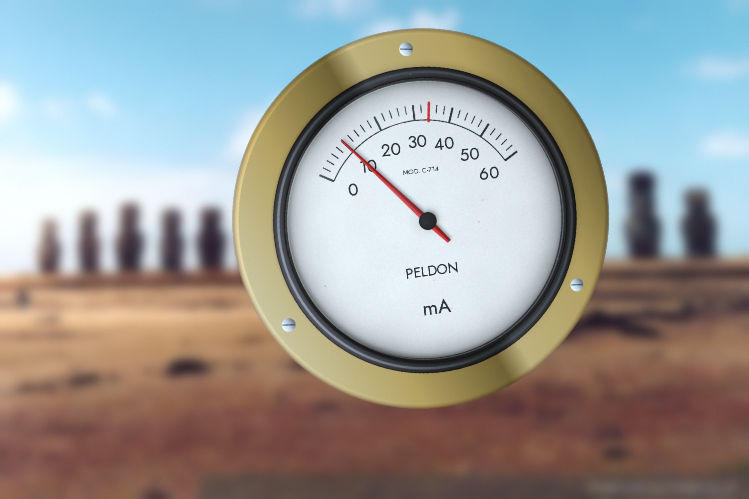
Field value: 10 (mA)
